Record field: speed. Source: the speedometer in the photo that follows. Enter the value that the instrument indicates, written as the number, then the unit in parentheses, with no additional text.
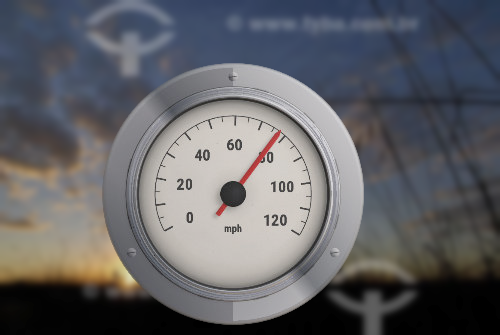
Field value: 77.5 (mph)
